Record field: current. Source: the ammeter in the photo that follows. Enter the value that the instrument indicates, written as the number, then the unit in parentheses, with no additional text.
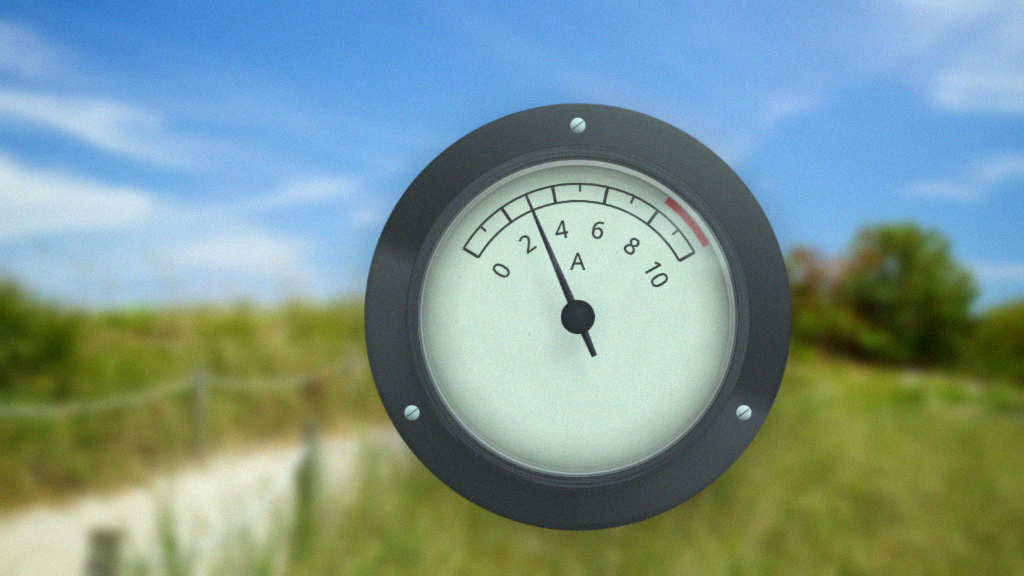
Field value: 3 (A)
